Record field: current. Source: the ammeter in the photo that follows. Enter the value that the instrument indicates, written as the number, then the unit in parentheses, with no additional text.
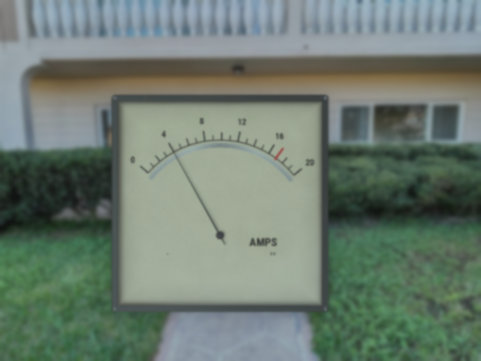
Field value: 4 (A)
